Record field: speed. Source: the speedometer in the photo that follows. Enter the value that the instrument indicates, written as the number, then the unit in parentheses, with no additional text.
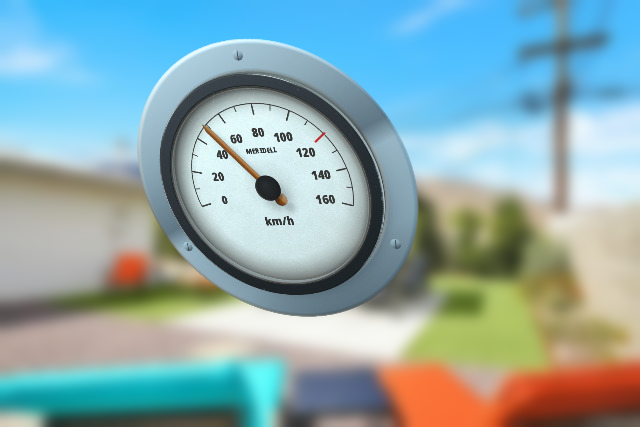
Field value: 50 (km/h)
